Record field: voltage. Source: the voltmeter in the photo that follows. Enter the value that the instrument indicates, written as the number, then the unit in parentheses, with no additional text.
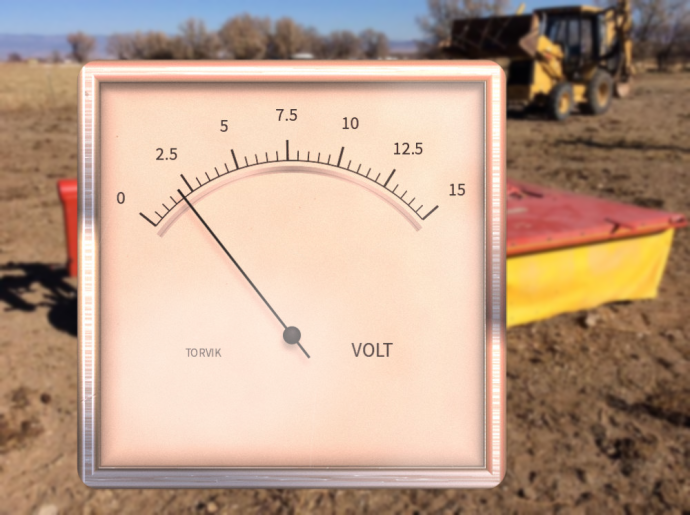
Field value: 2 (V)
